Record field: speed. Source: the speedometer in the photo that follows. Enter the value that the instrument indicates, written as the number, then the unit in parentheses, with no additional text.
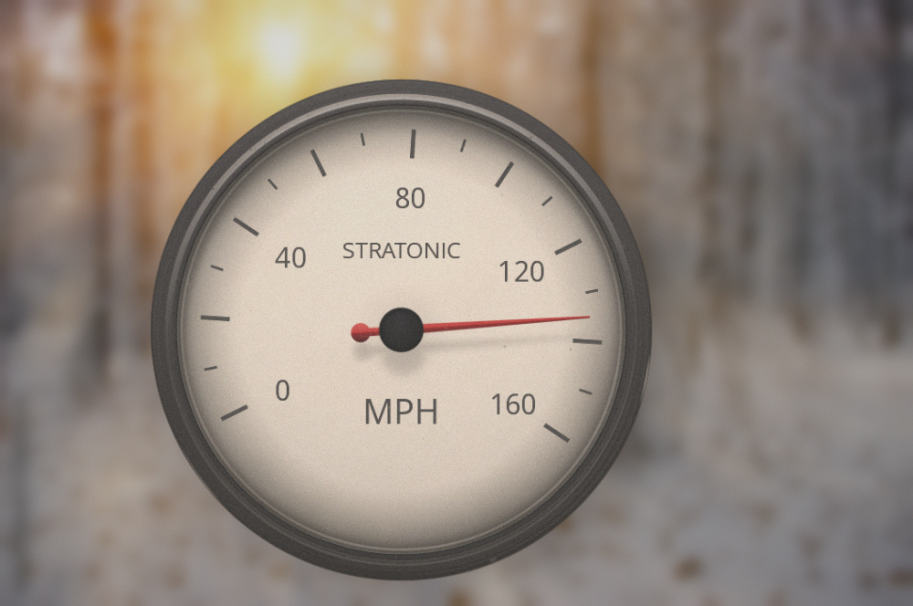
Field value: 135 (mph)
